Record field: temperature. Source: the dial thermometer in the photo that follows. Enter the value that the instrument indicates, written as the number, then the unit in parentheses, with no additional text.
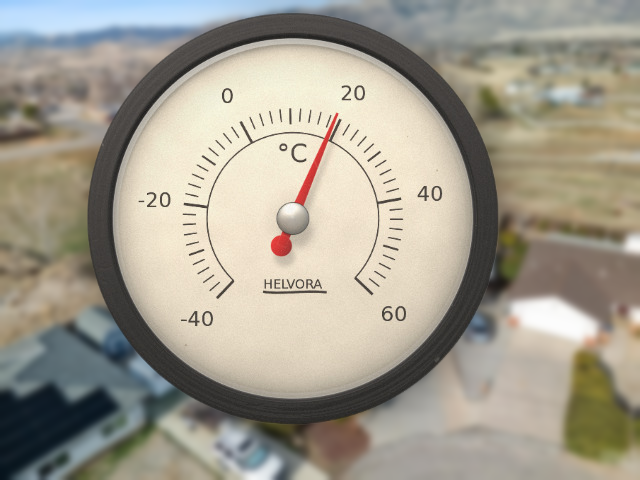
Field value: 19 (°C)
